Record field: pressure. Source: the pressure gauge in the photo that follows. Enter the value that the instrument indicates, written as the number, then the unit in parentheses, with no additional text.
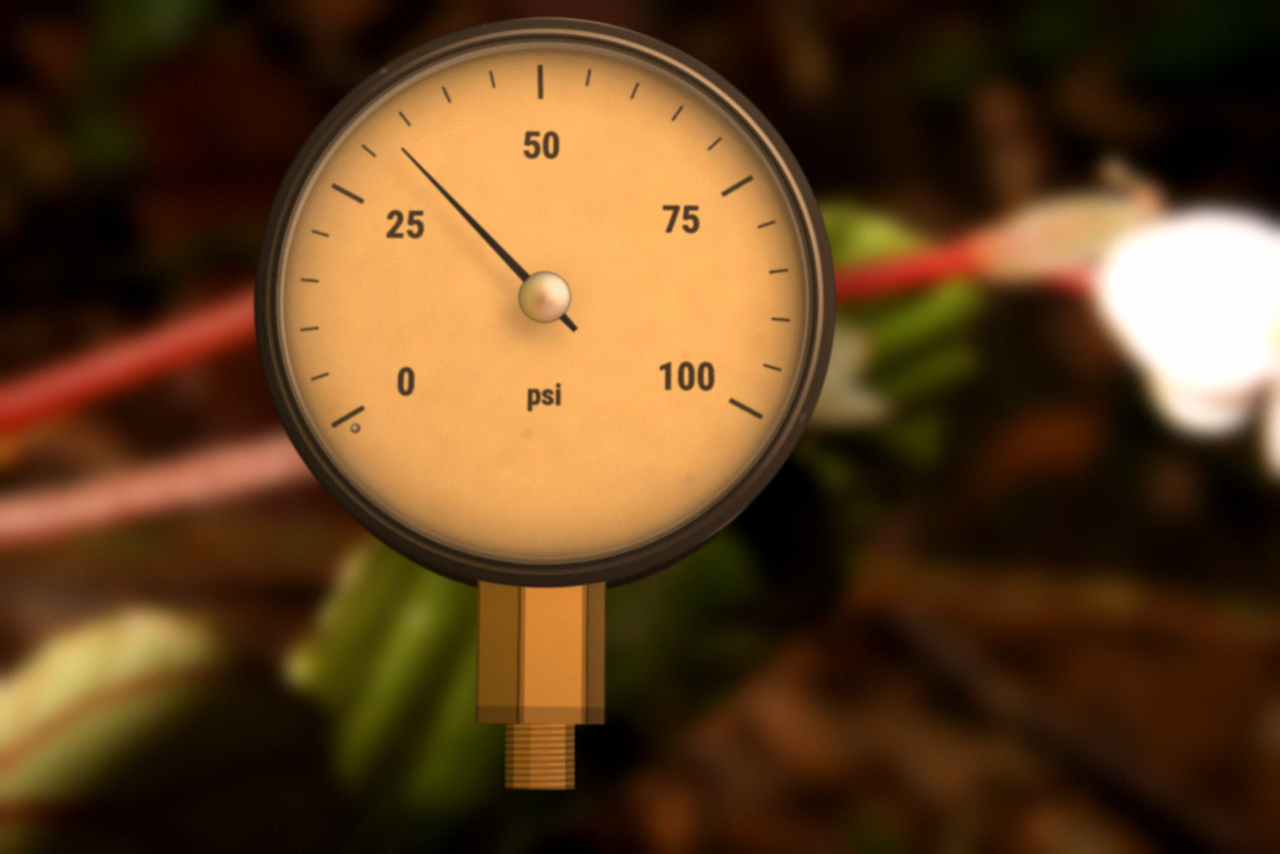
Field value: 32.5 (psi)
